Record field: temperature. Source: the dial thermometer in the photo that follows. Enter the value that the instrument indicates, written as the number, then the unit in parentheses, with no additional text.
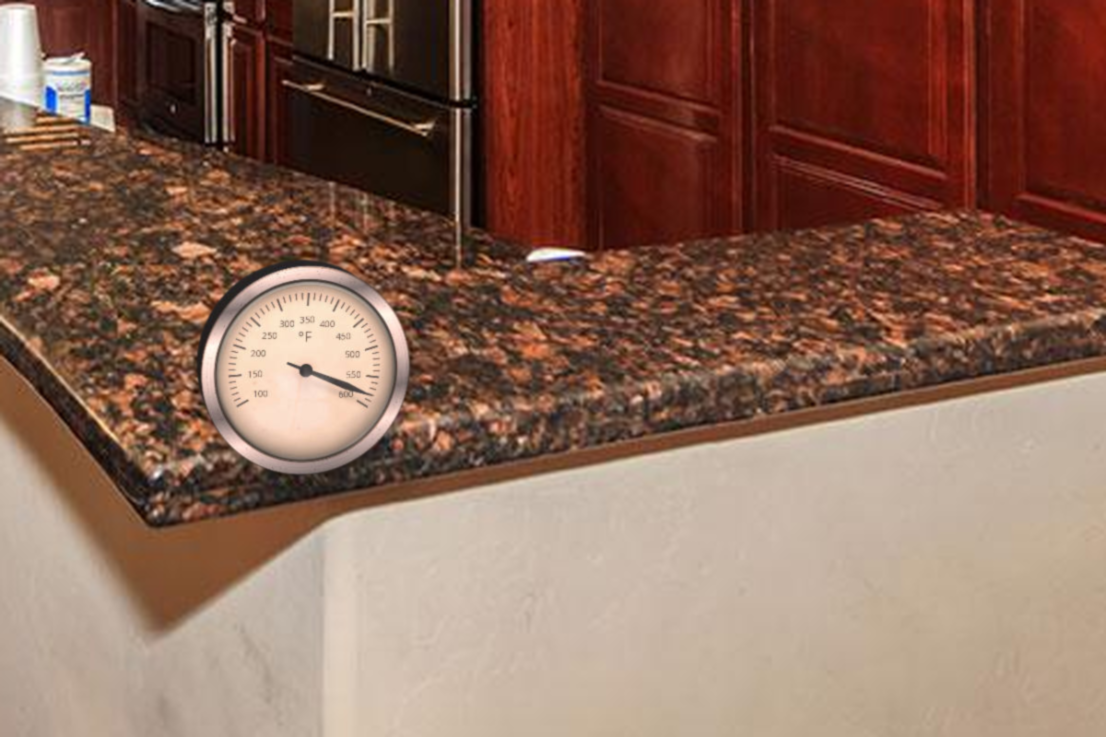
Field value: 580 (°F)
